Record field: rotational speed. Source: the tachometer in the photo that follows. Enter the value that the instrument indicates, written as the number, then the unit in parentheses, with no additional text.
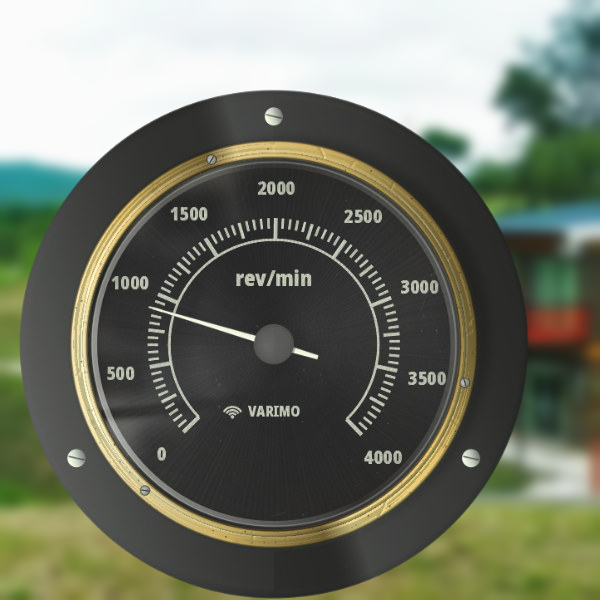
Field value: 900 (rpm)
